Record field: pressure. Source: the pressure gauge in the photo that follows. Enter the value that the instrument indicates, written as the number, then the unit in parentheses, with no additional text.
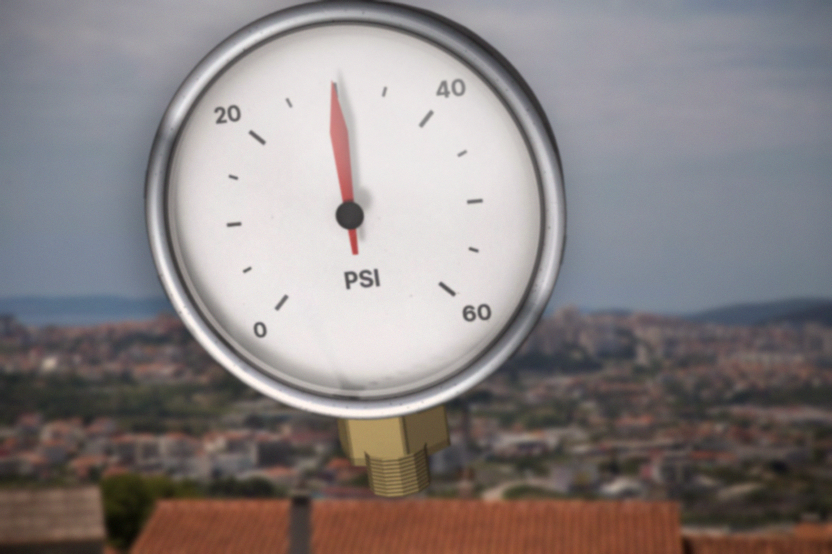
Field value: 30 (psi)
